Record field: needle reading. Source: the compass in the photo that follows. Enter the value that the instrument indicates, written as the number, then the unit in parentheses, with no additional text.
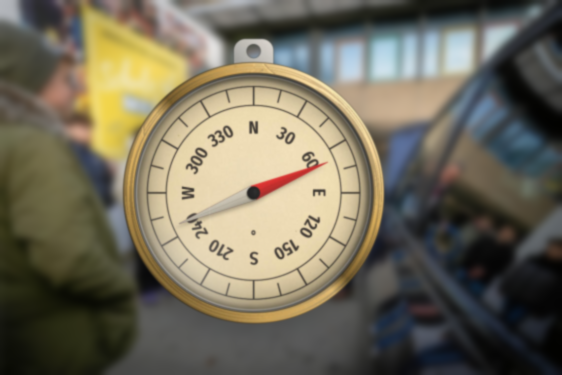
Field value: 67.5 (°)
